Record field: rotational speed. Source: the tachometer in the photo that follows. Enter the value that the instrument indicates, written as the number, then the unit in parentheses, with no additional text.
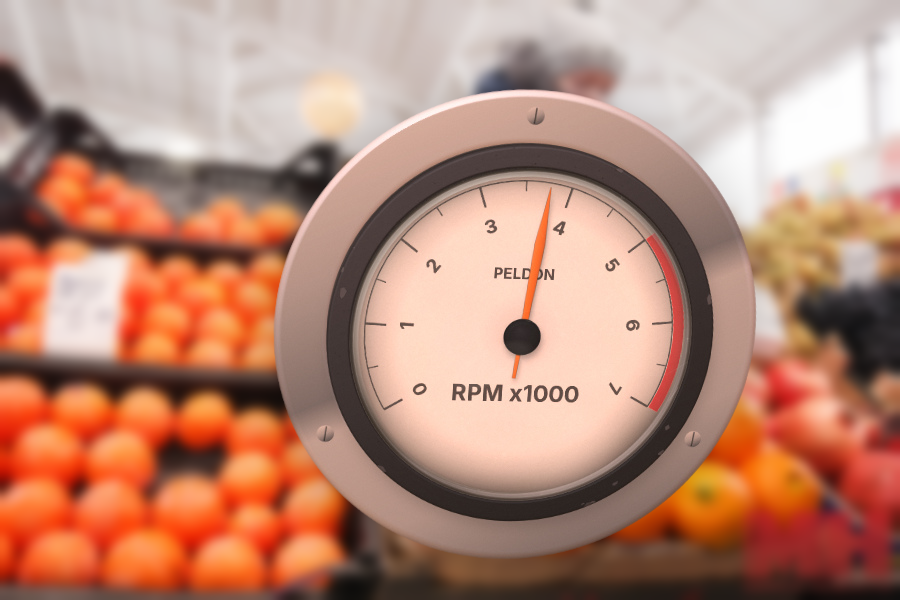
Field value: 3750 (rpm)
